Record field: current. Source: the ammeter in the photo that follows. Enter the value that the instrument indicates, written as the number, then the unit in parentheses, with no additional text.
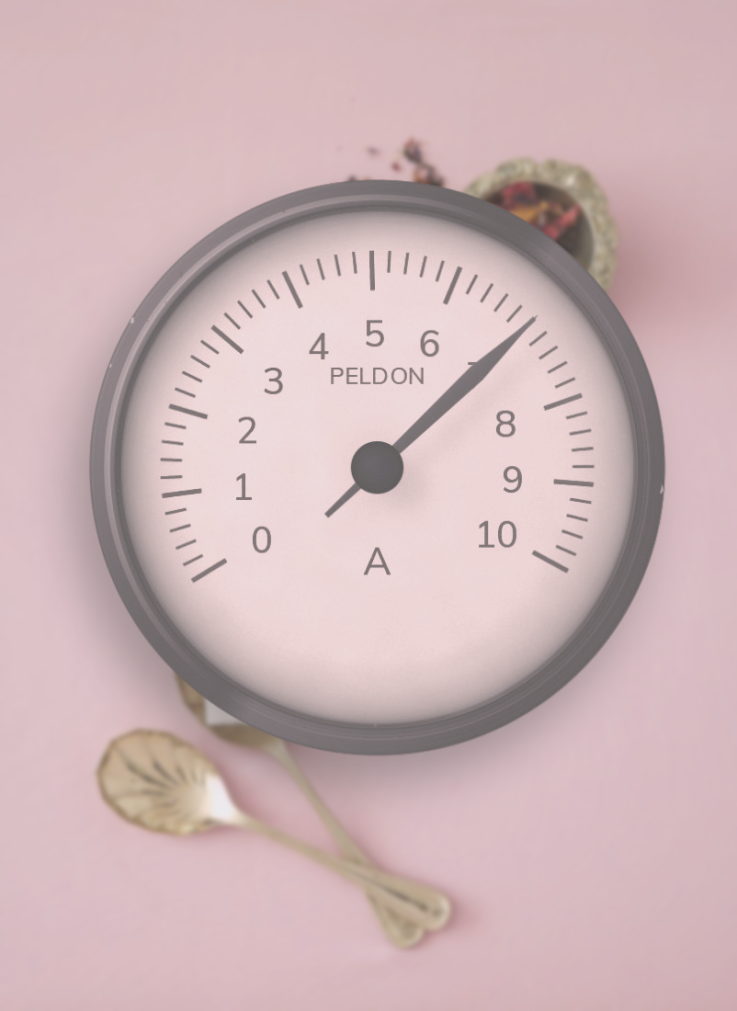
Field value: 7 (A)
